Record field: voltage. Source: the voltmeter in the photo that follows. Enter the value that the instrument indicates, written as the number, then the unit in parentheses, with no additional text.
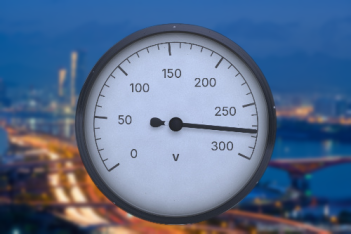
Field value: 275 (V)
